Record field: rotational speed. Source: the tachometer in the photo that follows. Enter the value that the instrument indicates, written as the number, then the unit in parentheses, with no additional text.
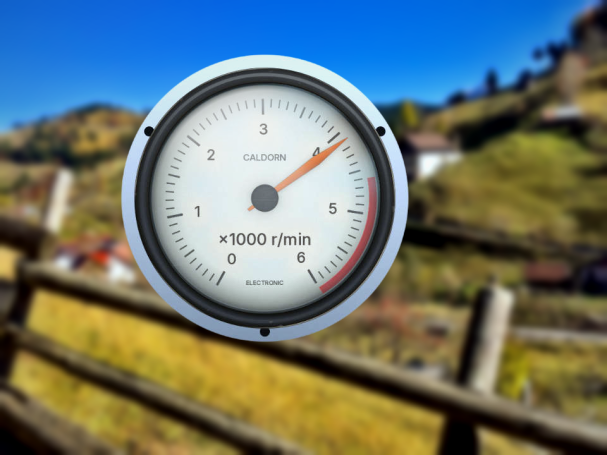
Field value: 4100 (rpm)
